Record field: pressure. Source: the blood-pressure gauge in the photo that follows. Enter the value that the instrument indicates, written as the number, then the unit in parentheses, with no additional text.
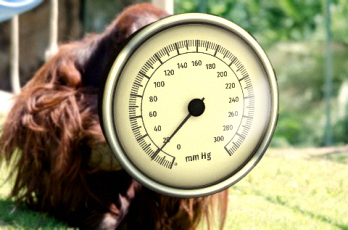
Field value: 20 (mmHg)
